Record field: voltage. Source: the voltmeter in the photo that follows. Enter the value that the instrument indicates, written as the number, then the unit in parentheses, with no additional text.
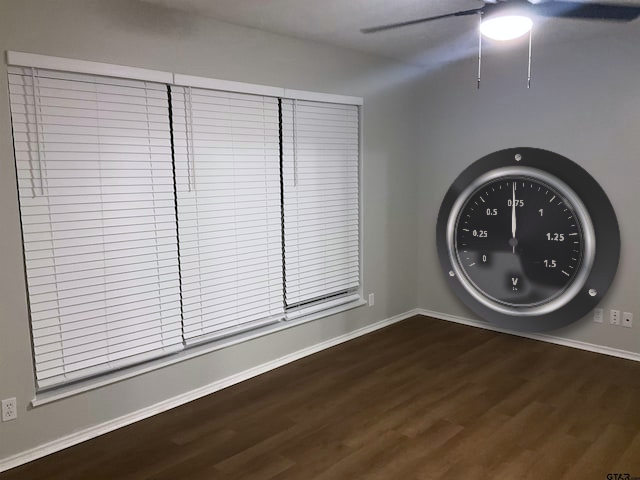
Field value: 0.75 (V)
